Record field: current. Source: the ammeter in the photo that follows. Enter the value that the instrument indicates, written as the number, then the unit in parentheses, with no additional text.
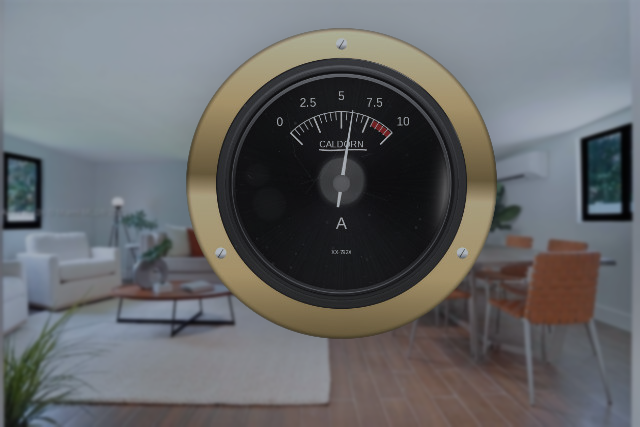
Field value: 6 (A)
